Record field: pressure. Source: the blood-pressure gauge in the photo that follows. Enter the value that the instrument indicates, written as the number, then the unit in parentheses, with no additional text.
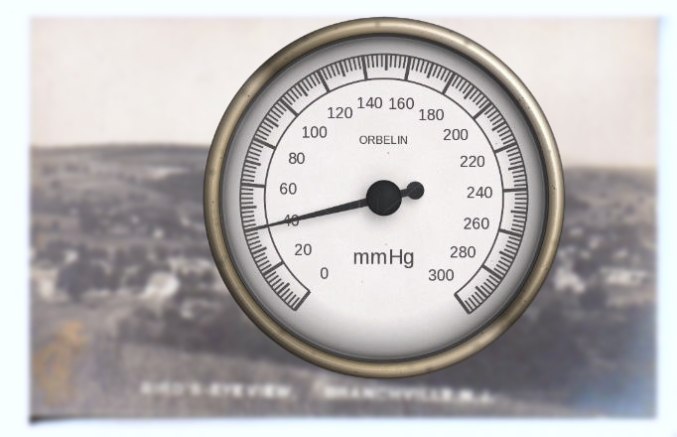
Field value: 40 (mmHg)
